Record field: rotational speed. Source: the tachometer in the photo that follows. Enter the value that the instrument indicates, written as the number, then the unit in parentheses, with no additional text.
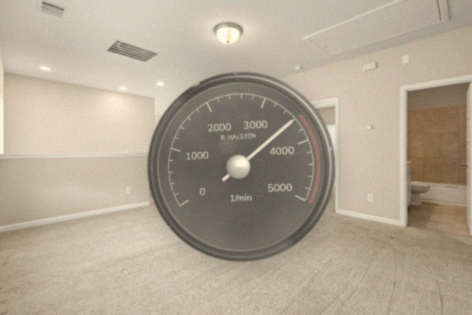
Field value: 3600 (rpm)
